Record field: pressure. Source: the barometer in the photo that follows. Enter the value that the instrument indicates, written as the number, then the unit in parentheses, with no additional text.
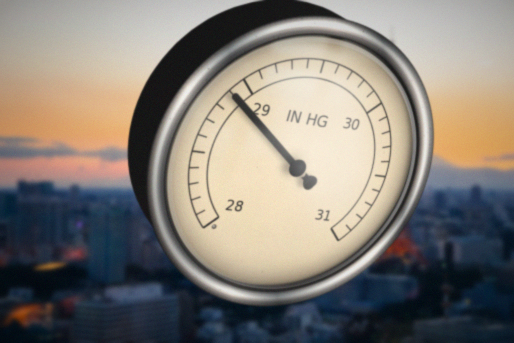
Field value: 28.9 (inHg)
